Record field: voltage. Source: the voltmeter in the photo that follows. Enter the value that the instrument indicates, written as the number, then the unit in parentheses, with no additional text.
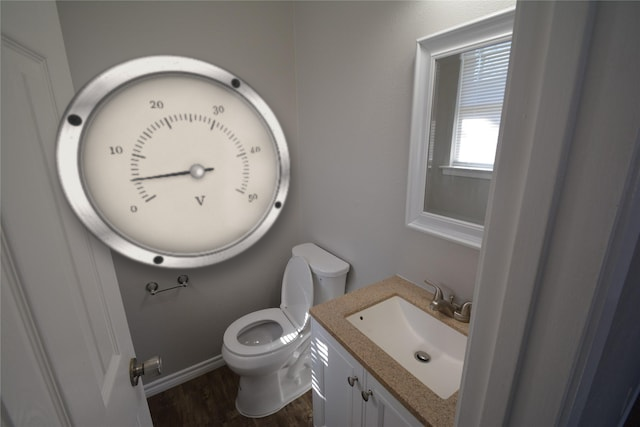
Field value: 5 (V)
